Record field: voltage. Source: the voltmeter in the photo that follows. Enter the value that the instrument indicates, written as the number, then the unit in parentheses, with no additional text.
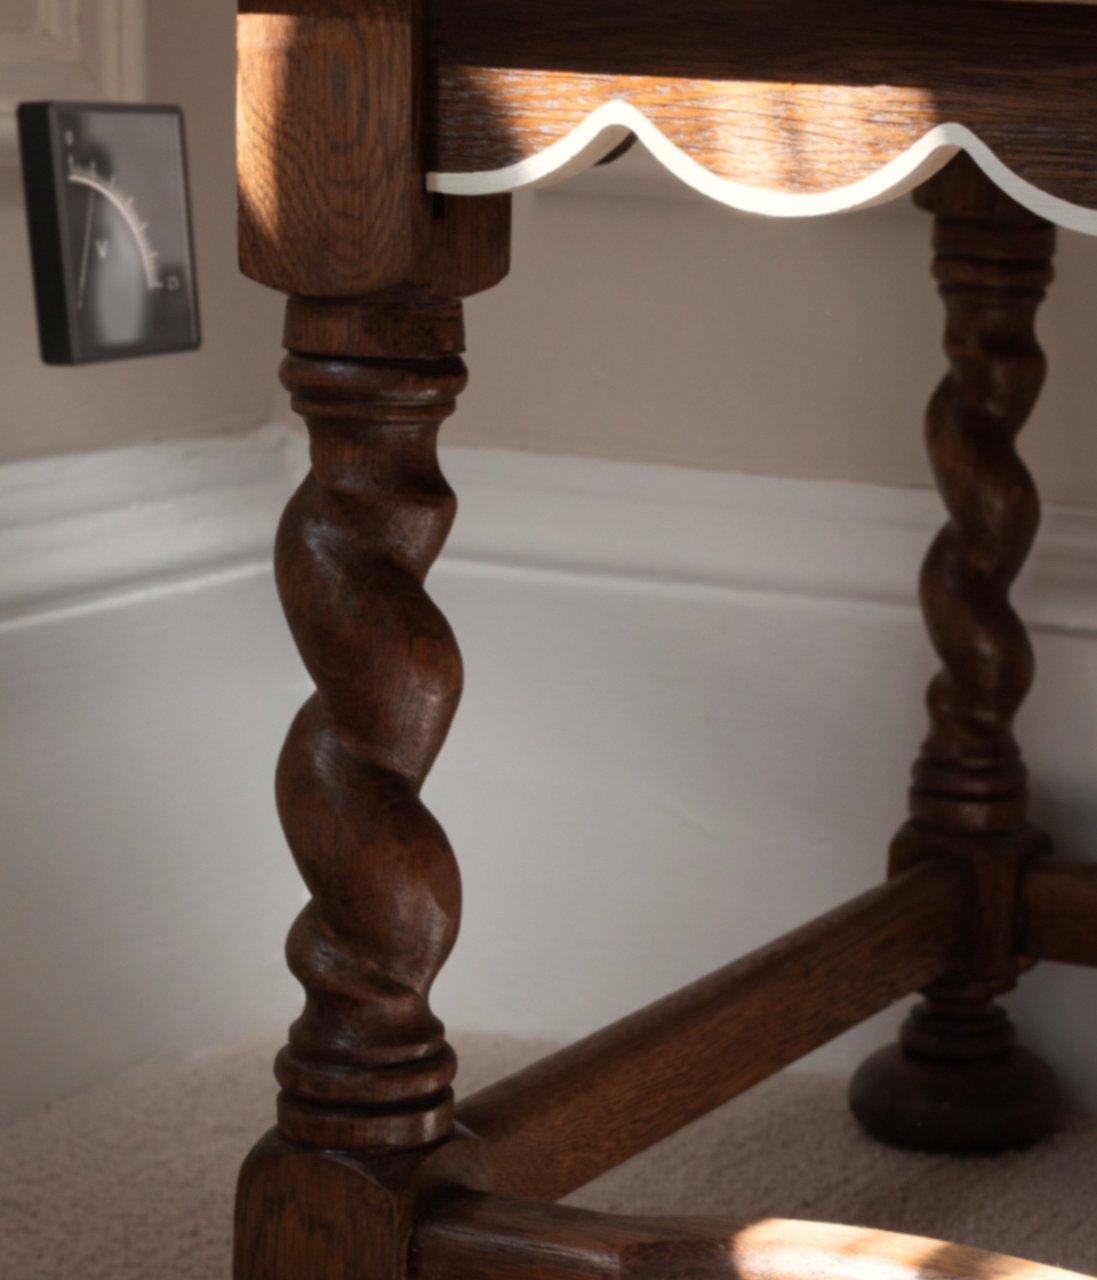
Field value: 2.5 (V)
